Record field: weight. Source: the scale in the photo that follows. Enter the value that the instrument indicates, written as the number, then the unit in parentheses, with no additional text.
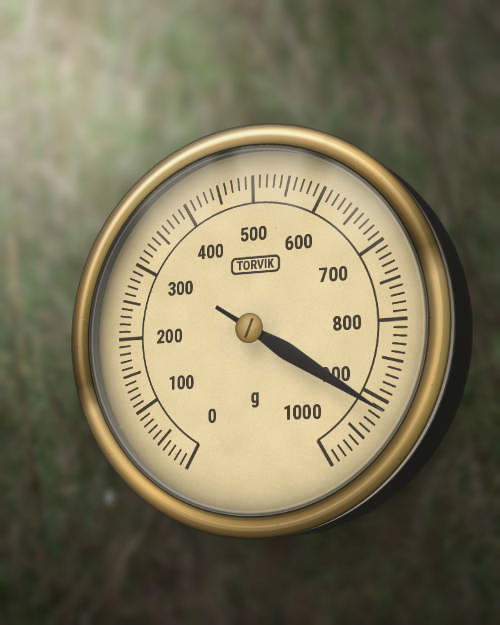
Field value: 910 (g)
